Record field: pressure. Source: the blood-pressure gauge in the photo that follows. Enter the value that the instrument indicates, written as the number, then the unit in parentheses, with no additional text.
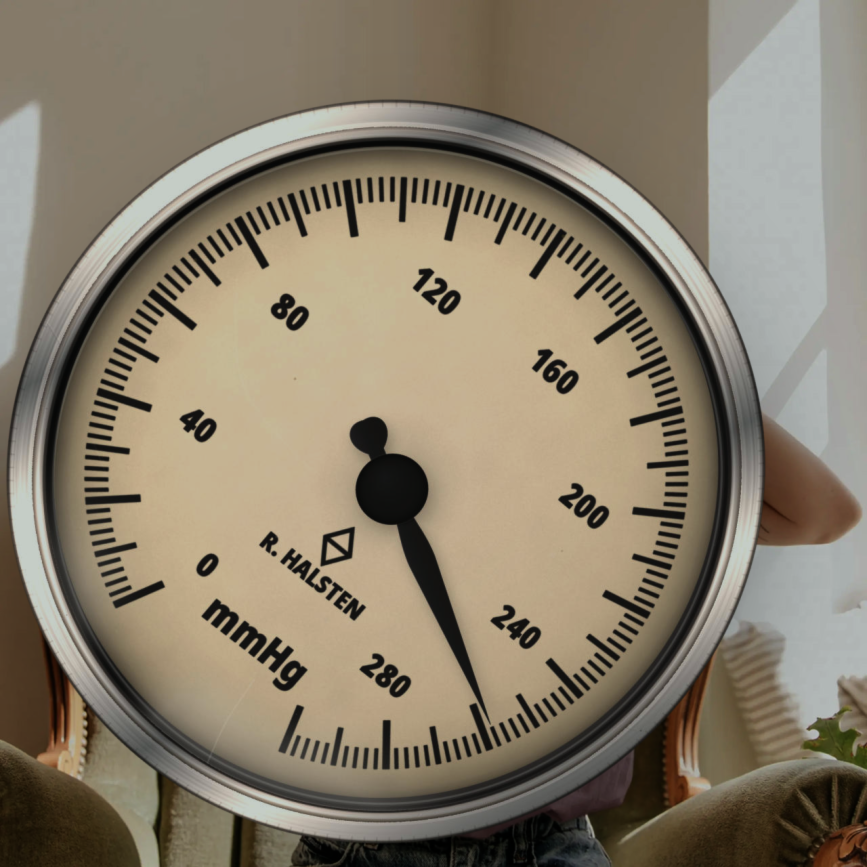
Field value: 258 (mmHg)
